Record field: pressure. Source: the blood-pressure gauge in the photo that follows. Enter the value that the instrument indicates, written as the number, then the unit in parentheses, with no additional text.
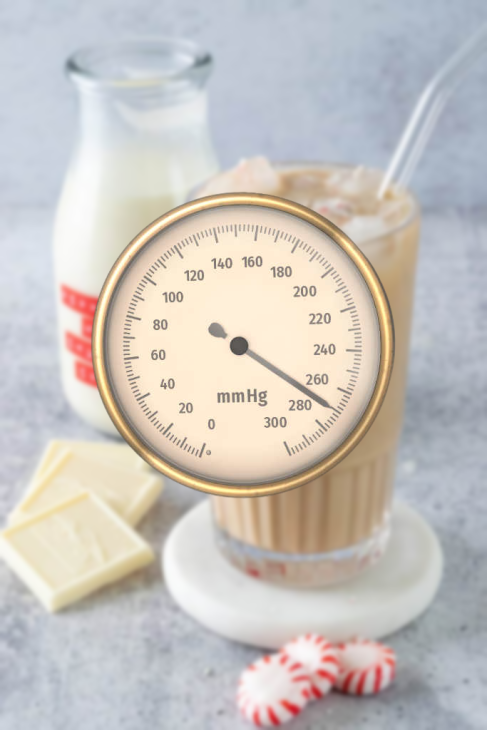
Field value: 270 (mmHg)
